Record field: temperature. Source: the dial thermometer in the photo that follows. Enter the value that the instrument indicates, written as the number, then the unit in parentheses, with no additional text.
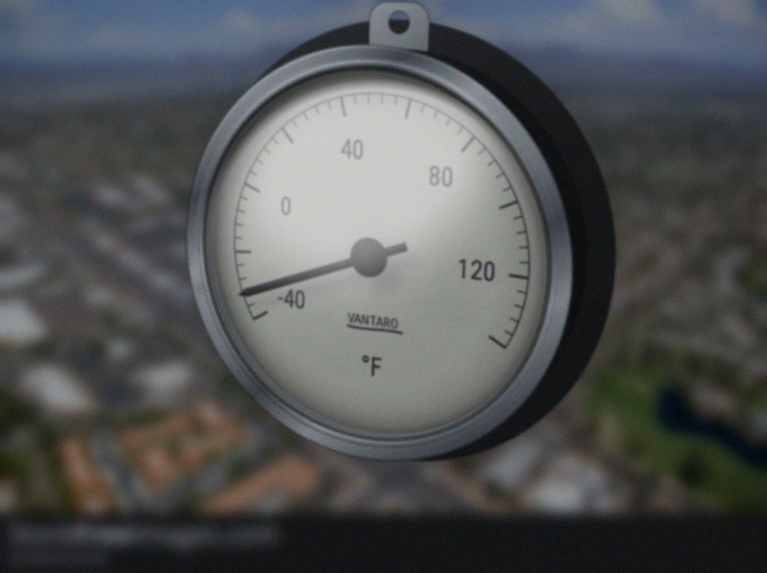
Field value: -32 (°F)
